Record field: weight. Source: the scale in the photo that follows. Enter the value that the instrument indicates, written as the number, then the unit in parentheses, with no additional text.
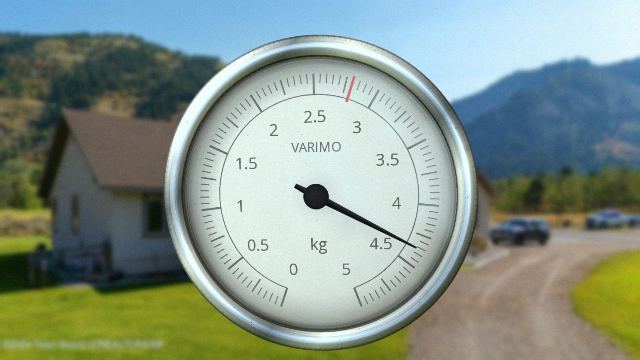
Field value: 4.35 (kg)
